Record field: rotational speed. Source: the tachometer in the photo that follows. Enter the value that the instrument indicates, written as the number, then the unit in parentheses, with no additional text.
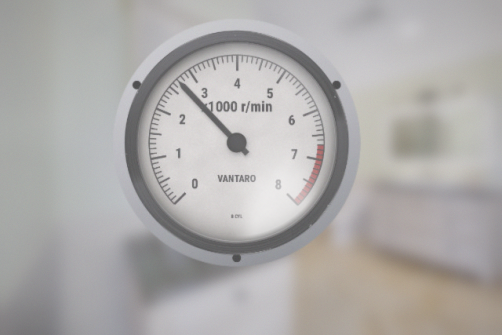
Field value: 2700 (rpm)
